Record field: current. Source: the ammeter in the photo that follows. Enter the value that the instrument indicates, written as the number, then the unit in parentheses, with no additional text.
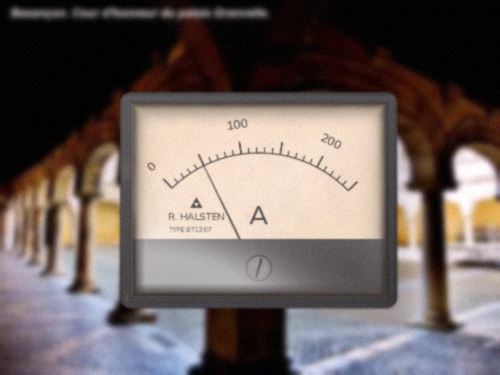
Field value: 50 (A)
